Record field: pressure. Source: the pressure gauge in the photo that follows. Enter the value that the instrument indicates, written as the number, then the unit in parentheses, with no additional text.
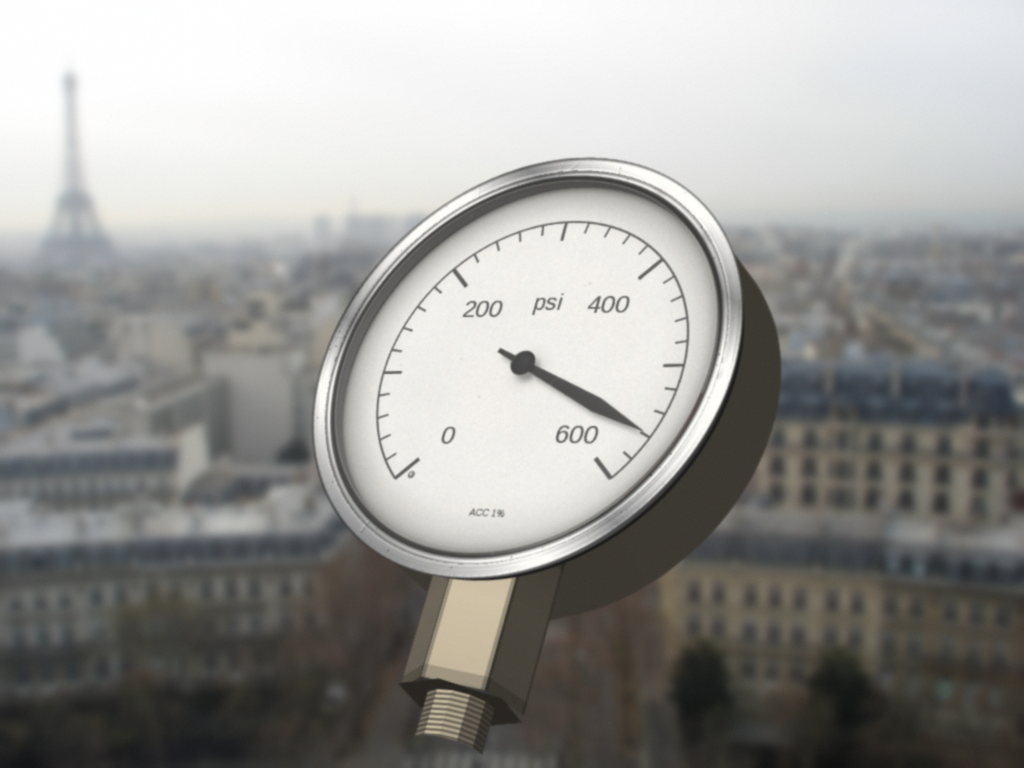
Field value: 560 (psi)
